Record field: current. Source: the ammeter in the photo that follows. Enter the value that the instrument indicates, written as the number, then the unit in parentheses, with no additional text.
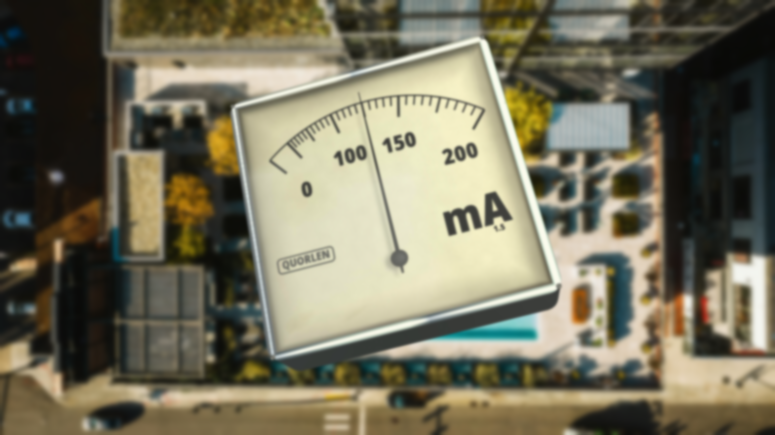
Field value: 125 (mA)
